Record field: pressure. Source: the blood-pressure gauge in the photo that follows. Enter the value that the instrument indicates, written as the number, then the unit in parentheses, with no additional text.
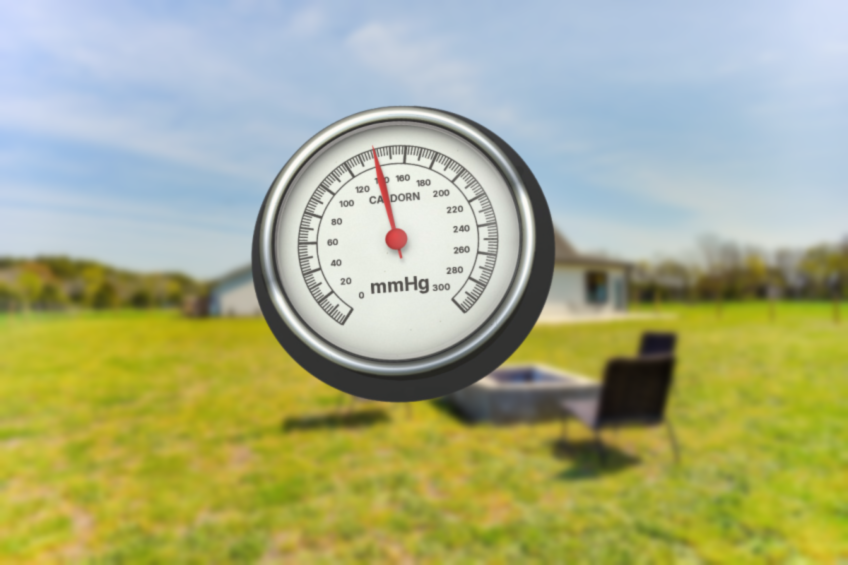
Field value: 140 (mmHg)
